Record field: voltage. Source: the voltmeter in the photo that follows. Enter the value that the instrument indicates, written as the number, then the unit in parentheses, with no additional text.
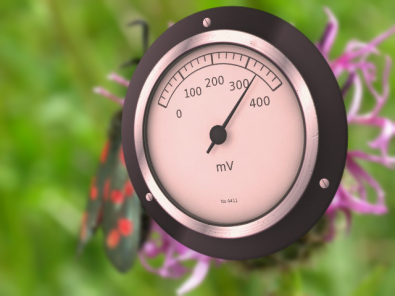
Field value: 340 (mV)
